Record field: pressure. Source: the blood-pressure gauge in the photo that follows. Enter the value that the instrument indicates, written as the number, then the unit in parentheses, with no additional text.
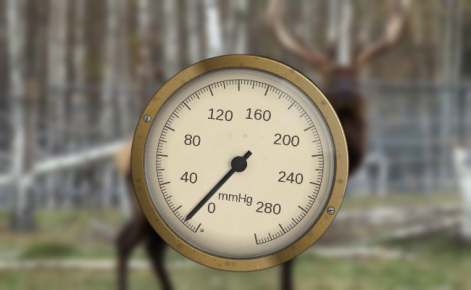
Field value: 10 (mmHg)
